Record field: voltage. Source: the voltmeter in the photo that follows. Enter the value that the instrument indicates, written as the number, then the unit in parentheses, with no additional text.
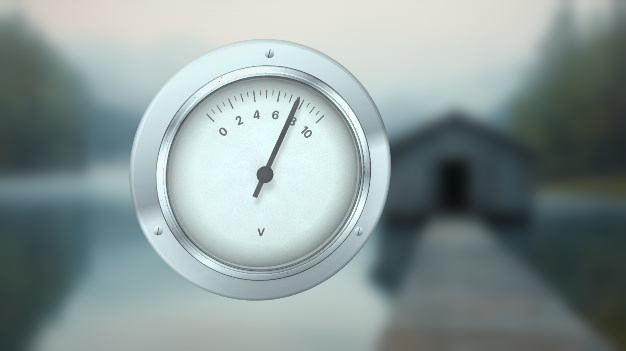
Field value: 7.5 (V)
